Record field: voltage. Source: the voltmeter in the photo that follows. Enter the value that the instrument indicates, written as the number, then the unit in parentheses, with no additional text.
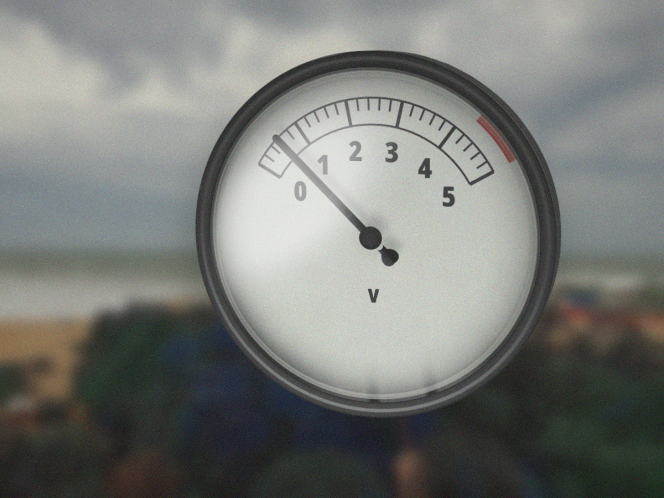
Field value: 0.6 (V)
